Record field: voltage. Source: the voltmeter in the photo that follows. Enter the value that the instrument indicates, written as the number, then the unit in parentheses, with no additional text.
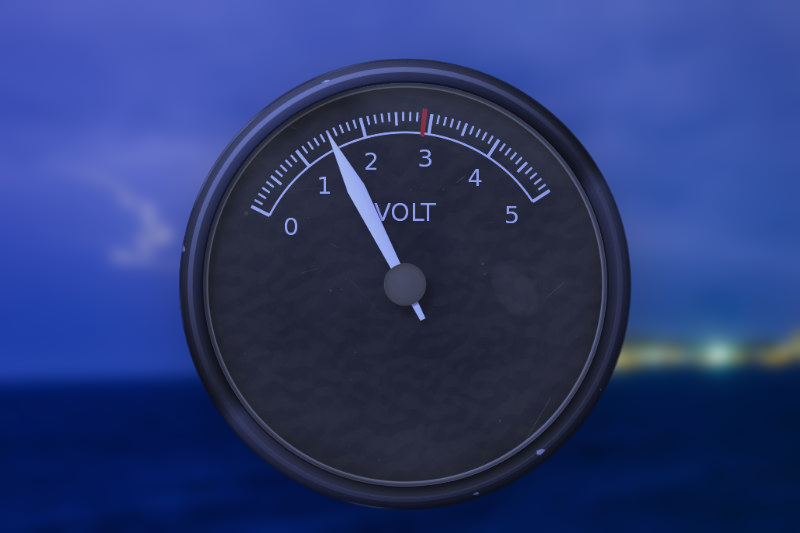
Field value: 1.5 (V)
